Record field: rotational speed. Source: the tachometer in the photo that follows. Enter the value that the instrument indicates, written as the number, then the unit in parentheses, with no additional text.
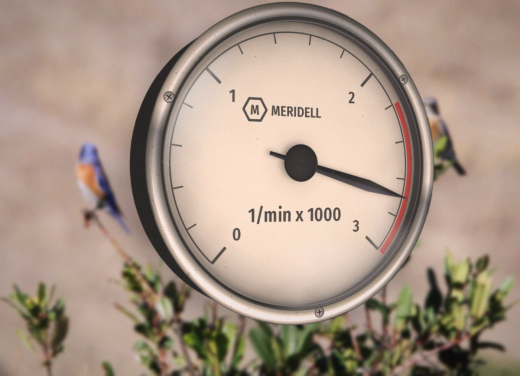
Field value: 2700 (rpm)
